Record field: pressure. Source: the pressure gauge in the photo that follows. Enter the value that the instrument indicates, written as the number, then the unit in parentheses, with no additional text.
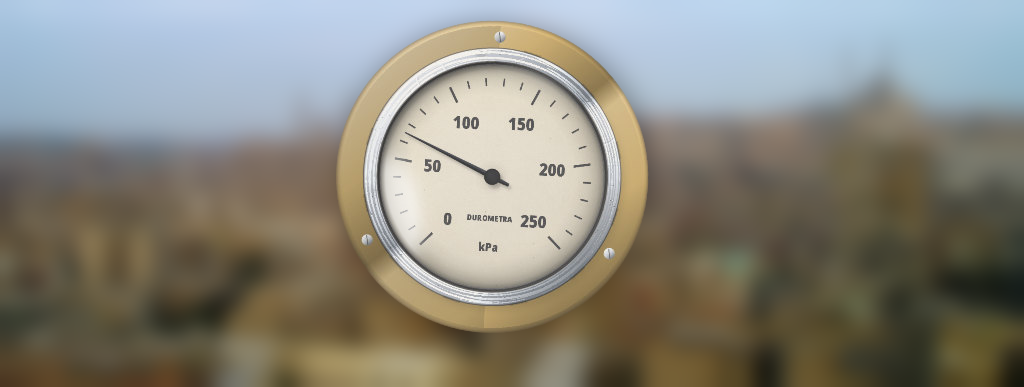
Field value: 65 (kPa)
